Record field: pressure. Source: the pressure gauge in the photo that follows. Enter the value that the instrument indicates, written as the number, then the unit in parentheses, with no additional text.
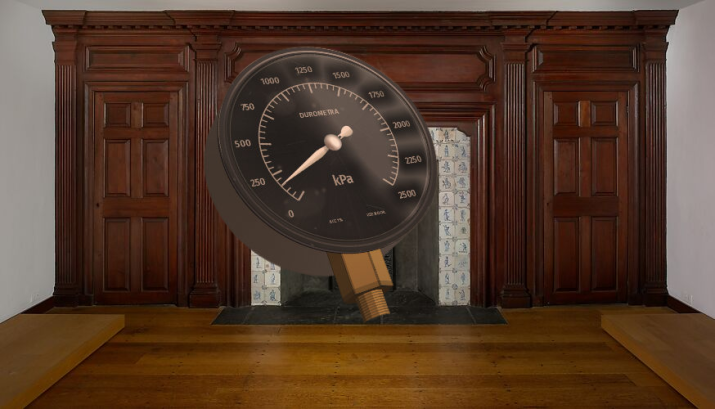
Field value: 150 (kPa)
